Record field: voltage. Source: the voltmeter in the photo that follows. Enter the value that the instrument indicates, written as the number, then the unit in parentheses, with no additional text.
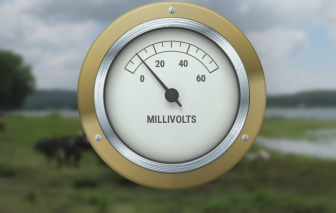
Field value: 10 (mV)
